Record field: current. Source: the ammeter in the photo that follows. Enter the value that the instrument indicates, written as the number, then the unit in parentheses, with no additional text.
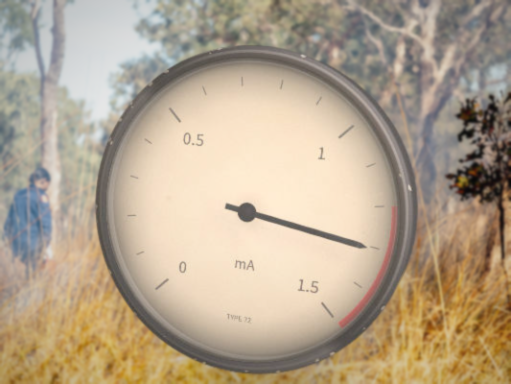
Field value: 1.3 (mA)
